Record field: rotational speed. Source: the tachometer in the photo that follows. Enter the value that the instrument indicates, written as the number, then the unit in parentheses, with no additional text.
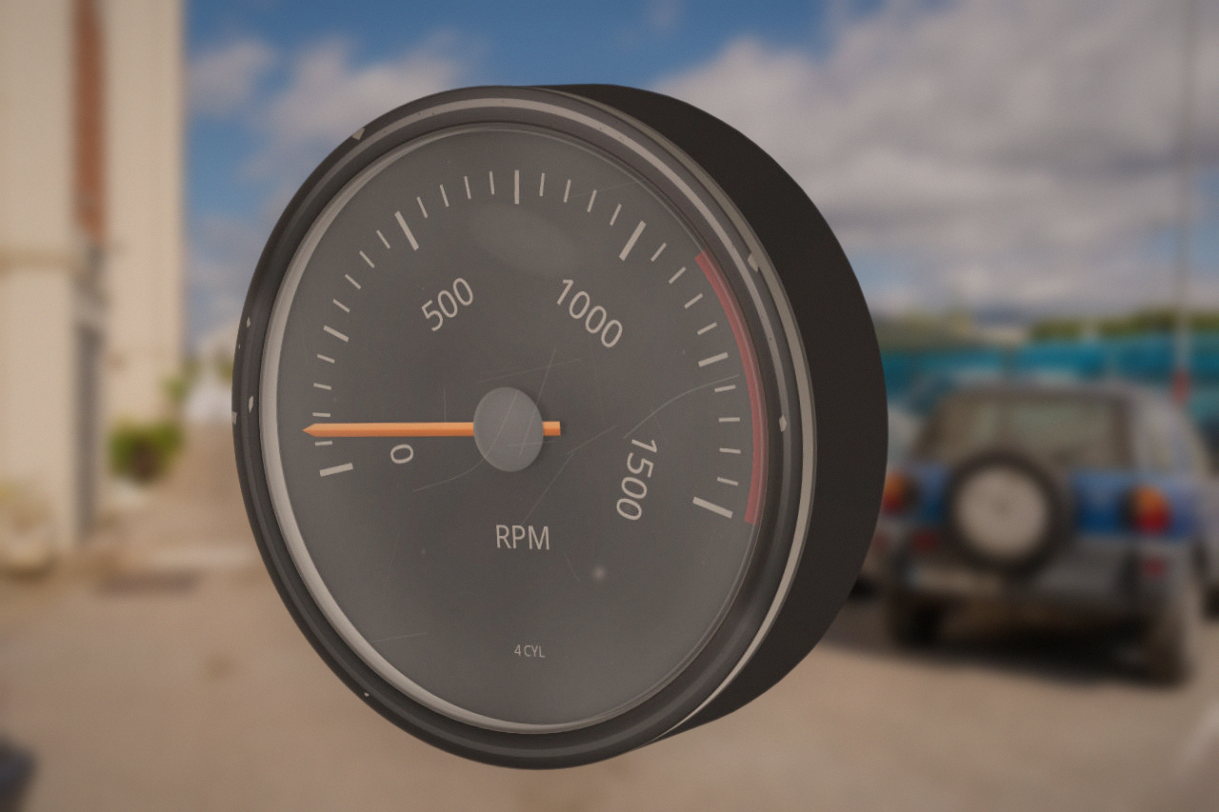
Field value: 75 (rpm)
